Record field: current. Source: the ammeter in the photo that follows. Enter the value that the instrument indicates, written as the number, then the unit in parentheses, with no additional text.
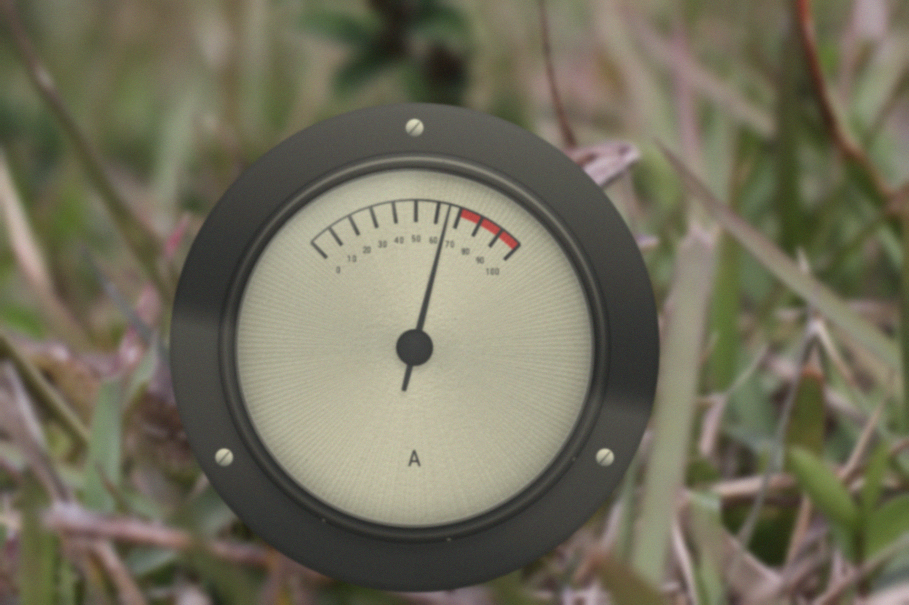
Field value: 65 (A)
